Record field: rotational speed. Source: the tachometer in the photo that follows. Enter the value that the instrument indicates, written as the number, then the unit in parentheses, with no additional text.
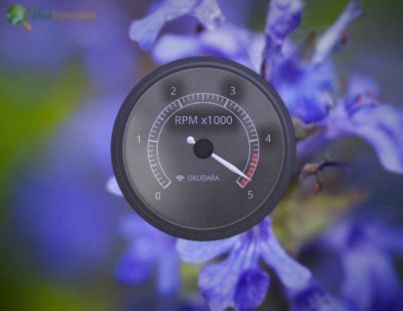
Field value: 4800 (rpm)
